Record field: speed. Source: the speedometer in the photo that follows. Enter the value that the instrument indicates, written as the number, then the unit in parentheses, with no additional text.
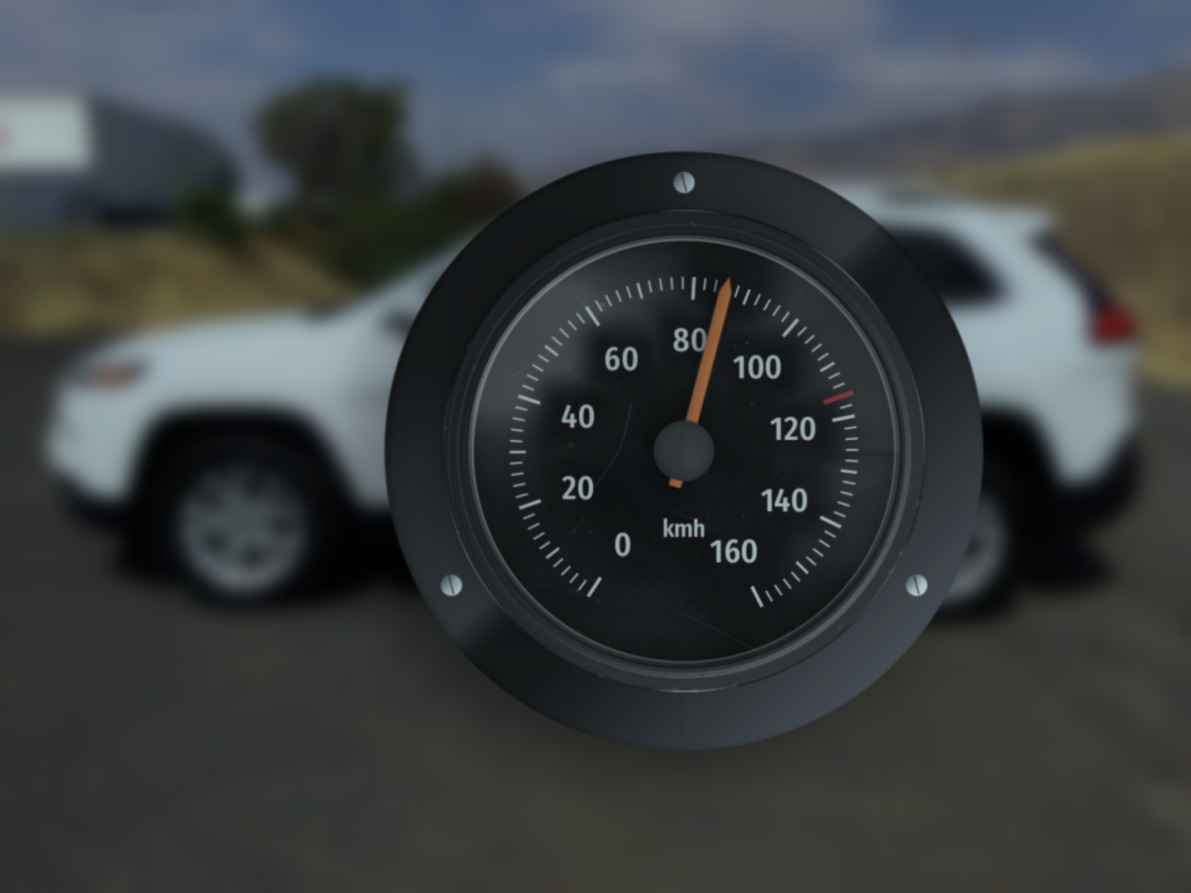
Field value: 86 (km/h)
